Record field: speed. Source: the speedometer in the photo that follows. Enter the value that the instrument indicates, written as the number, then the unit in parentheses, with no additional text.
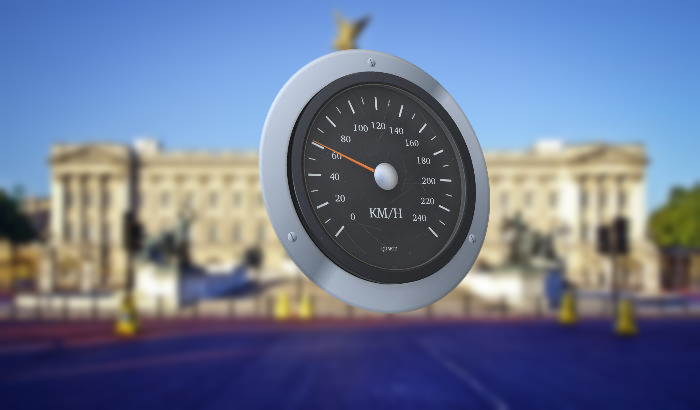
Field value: 60 (km/h)
